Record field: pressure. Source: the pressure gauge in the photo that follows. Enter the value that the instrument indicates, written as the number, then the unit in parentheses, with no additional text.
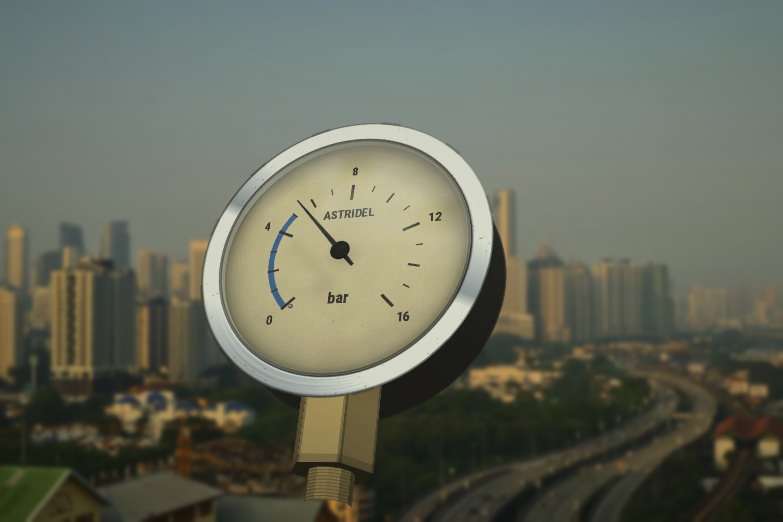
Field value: 5.5 (bar)
